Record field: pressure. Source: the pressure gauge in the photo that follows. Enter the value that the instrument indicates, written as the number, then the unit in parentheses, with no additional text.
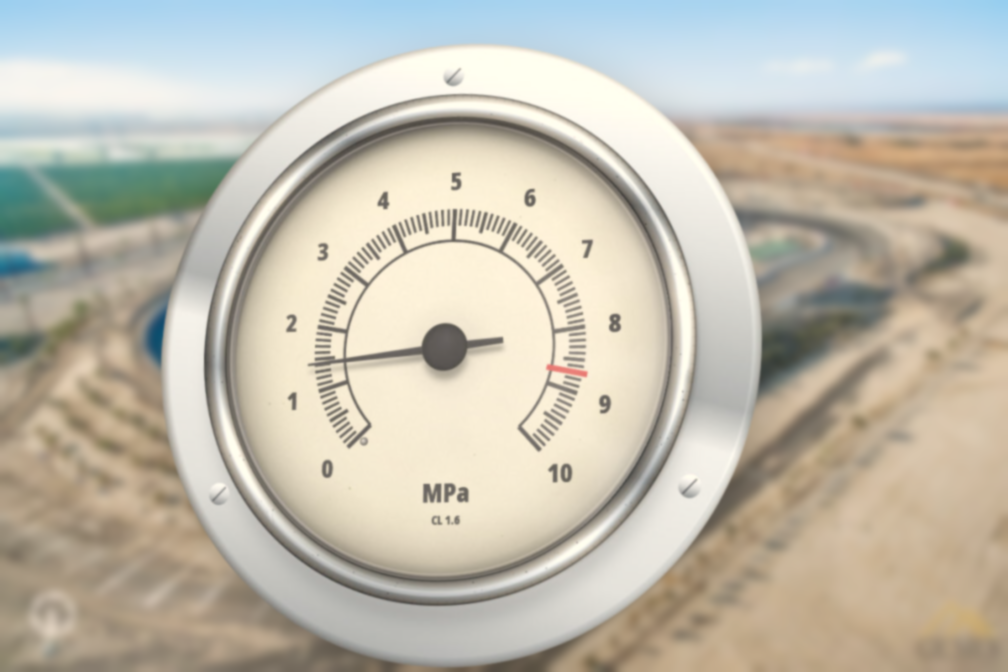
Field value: 1.4 (MPa)
